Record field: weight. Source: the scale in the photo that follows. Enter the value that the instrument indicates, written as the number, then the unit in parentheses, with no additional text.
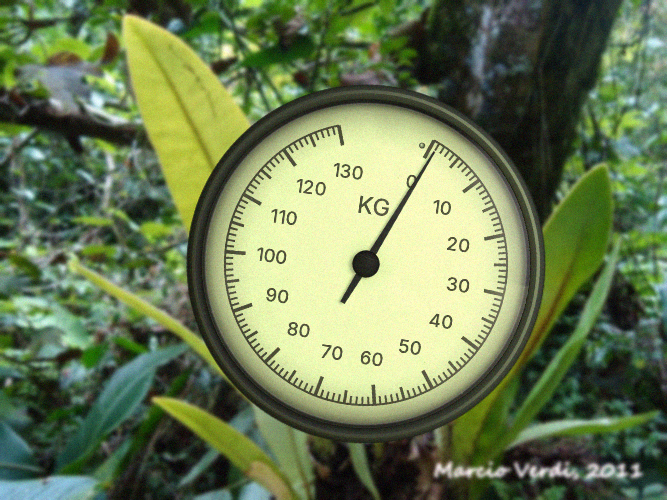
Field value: 1 (kg)
